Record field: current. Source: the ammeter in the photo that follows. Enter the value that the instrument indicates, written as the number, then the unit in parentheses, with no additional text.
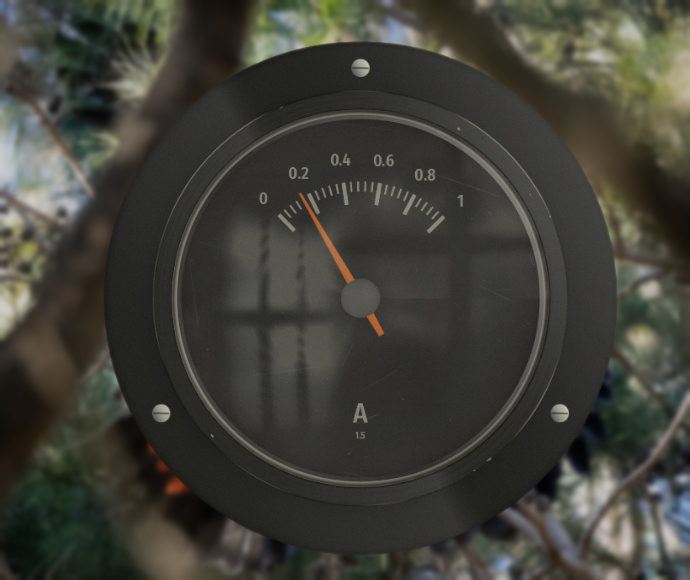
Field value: 0.16 (A)
